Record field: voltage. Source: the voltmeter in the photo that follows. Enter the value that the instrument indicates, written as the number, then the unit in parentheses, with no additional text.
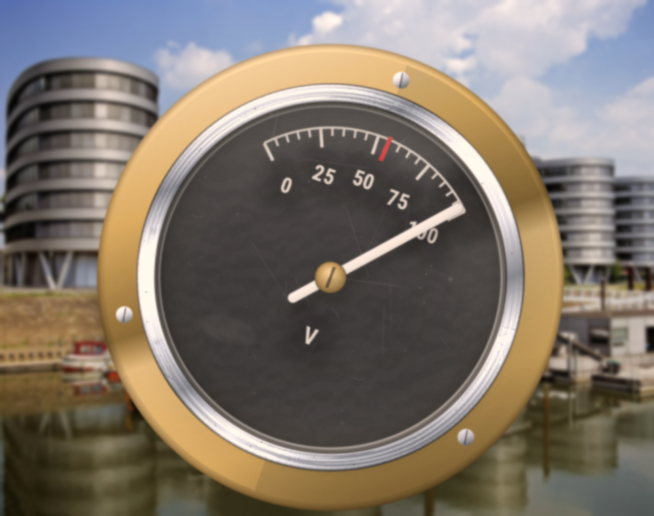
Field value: 97.5 (V)
